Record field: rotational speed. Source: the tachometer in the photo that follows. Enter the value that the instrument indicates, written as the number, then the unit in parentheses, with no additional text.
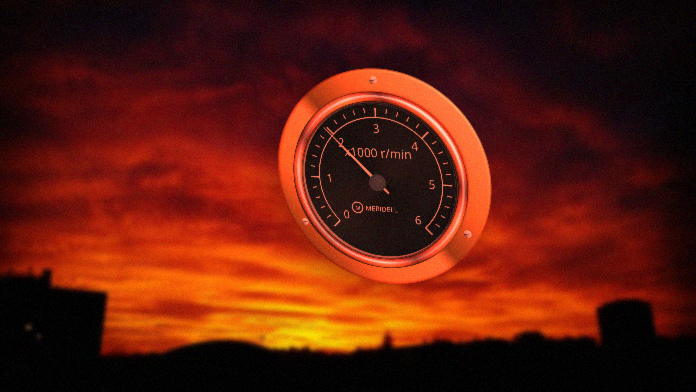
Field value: 2000 (rpm)
